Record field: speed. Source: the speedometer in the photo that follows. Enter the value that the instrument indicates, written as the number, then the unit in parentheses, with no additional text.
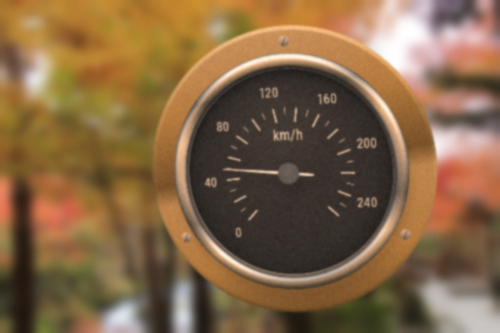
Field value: 50 (km/h)
